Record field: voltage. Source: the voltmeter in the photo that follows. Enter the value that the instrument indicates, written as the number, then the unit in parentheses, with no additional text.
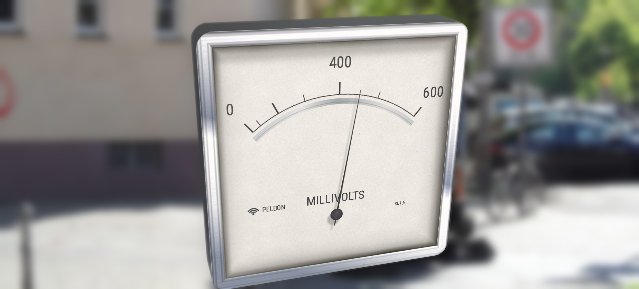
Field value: 450 (mV)
